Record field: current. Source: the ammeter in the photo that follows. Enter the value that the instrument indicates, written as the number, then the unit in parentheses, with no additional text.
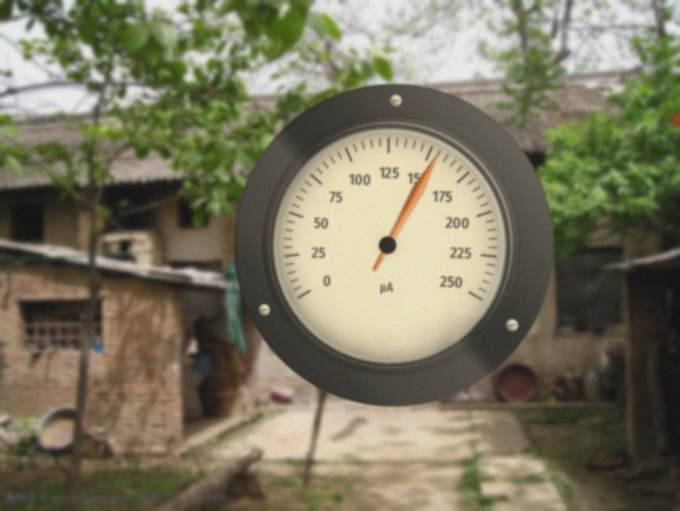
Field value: 155 (µA)
